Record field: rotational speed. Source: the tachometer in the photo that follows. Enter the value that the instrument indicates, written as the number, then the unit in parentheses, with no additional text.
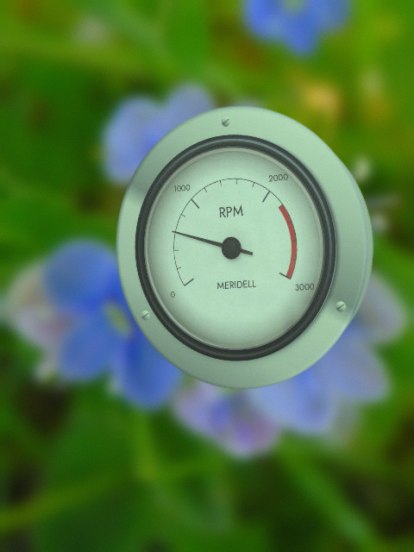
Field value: 600 (rpm)
